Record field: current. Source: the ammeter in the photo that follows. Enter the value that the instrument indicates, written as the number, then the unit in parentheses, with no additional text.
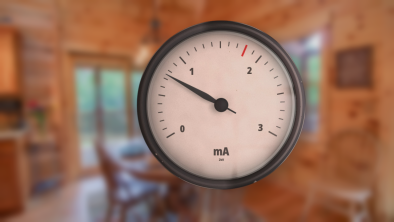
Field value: 0.75 (mA)
